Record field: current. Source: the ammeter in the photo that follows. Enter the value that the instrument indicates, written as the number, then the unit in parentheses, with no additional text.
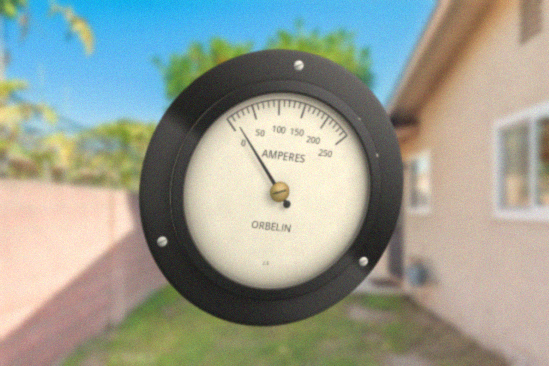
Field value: 10 (A)
